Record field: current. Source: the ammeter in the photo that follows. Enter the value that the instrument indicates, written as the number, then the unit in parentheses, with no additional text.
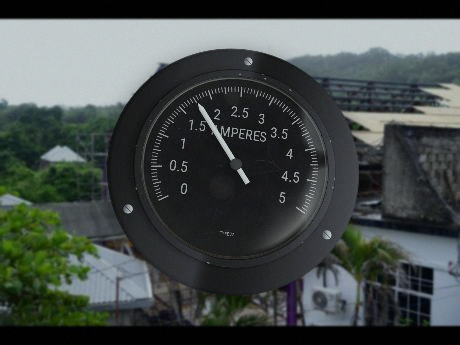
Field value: 1.75 (A)
